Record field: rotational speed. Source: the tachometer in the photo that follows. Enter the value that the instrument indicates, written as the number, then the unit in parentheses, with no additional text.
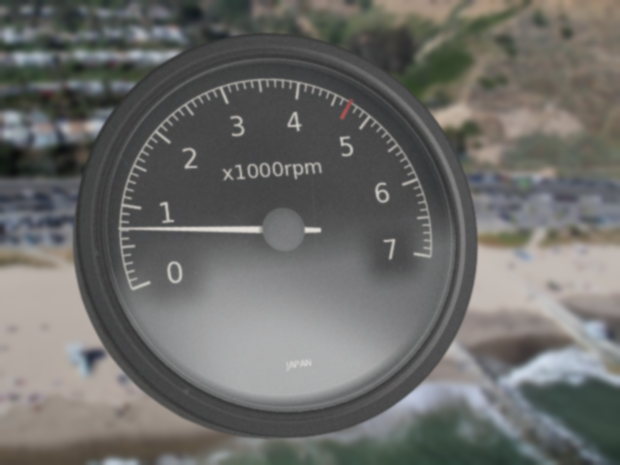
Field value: 700 (rpm)
